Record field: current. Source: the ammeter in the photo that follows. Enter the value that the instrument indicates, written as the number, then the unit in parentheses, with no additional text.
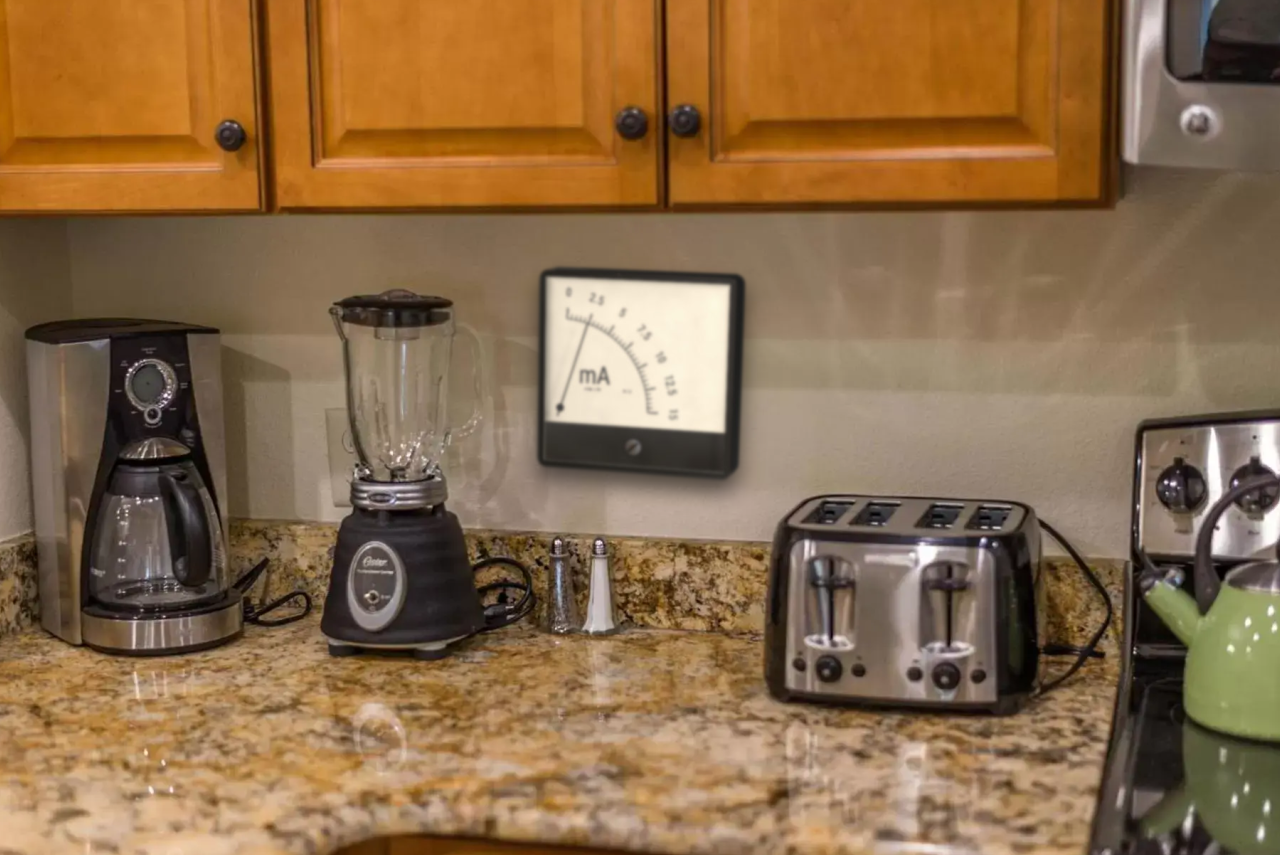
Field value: 2.5 (mA)
